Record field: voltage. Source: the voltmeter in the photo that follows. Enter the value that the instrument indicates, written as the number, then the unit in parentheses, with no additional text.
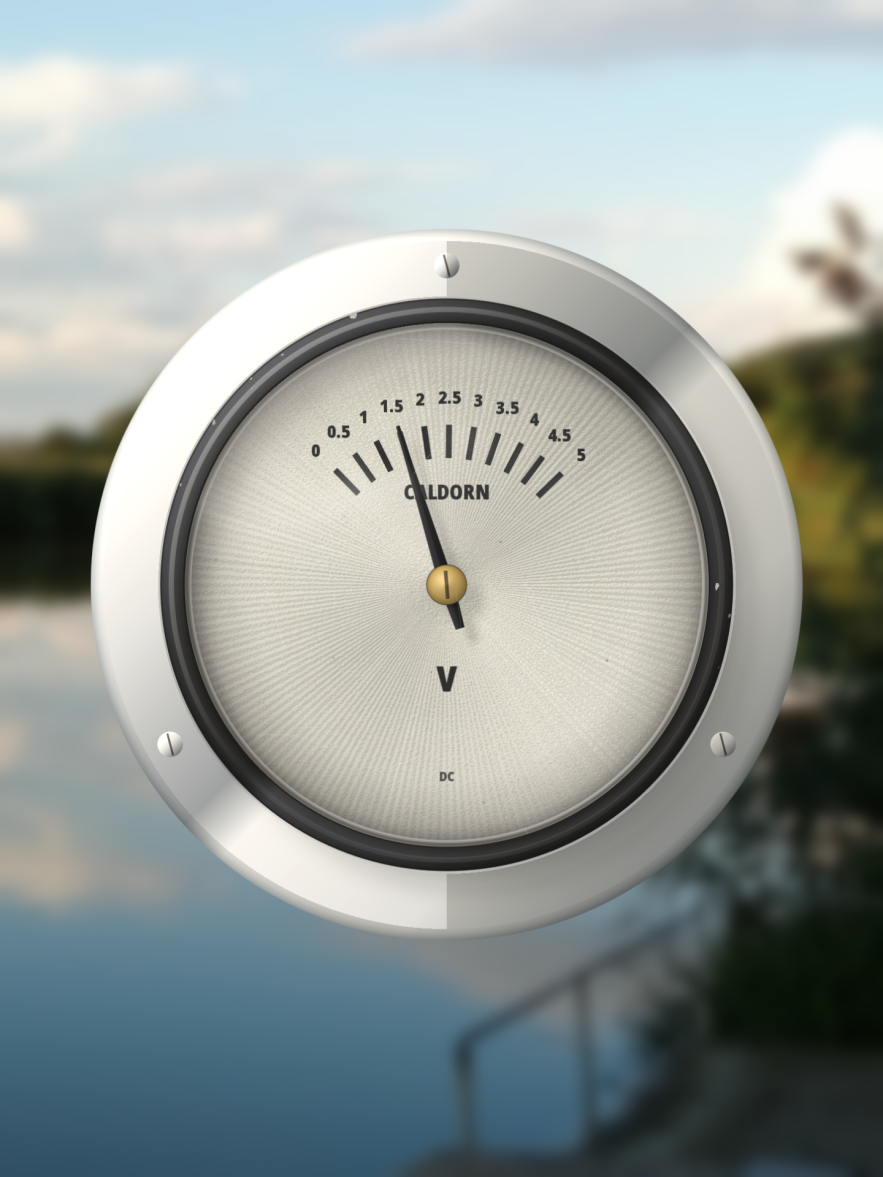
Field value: 1.5 (V)
